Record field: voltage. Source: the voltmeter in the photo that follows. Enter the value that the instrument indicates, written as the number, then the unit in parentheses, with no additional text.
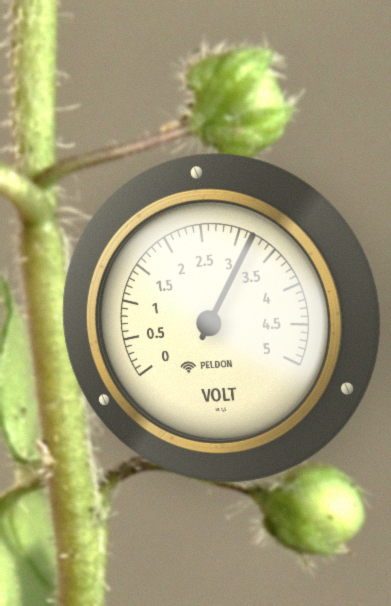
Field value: 3.2 (V)
